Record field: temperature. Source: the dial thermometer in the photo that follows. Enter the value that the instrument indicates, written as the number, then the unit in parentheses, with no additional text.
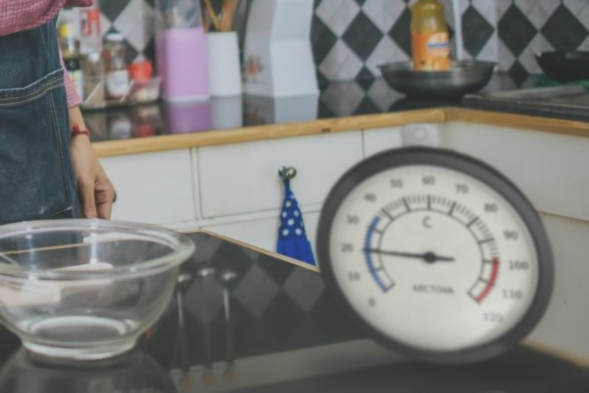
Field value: 20 (°C)
